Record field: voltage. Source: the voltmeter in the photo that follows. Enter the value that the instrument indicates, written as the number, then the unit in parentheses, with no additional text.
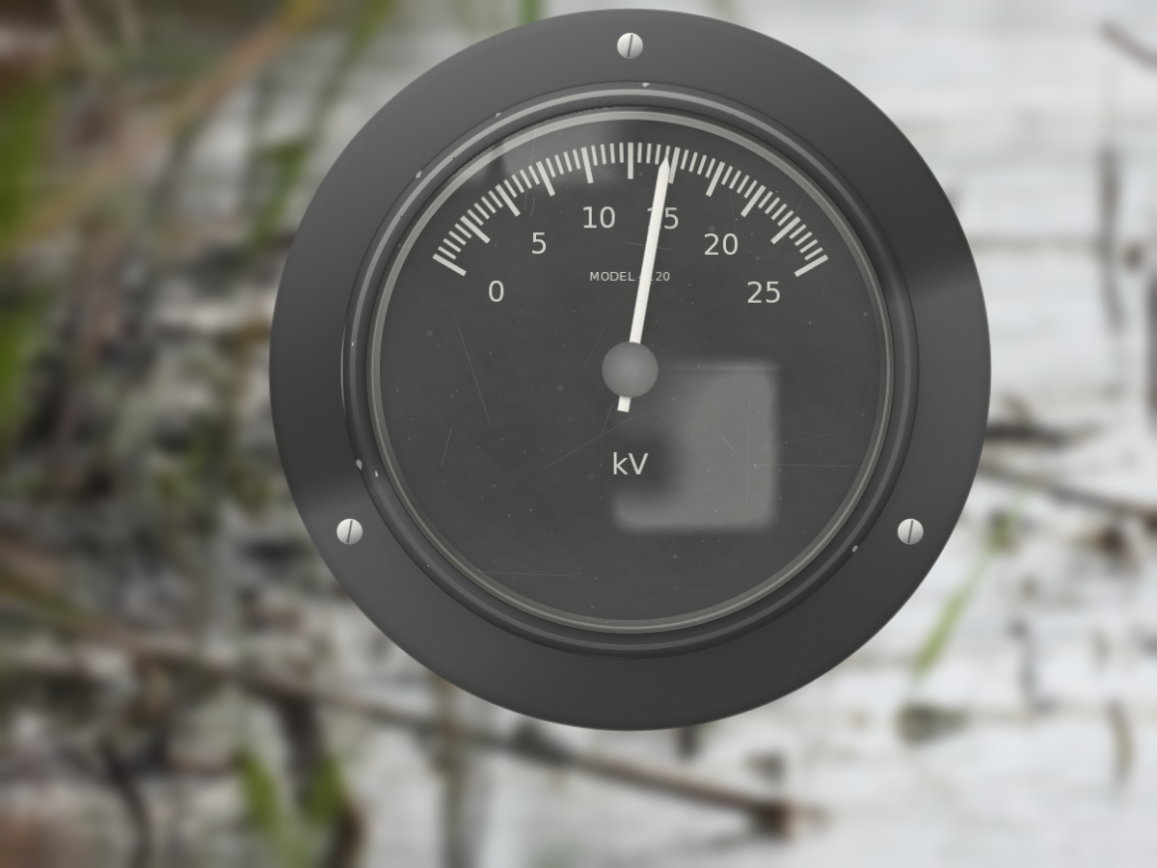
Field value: 14.5 (kV)
